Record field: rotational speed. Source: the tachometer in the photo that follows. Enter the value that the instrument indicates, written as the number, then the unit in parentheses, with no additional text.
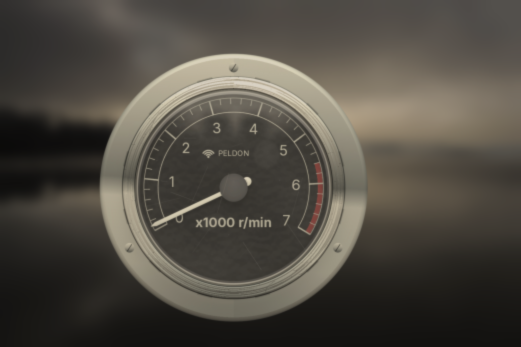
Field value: 100 (rpm)
